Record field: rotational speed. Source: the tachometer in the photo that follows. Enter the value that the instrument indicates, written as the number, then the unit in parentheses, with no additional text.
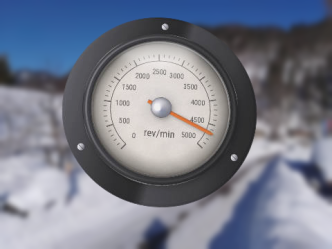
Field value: 4700 (rpm)
